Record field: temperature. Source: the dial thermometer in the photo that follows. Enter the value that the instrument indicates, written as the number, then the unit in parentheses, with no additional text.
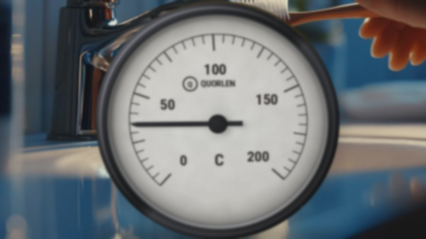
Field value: 35 (°C)
